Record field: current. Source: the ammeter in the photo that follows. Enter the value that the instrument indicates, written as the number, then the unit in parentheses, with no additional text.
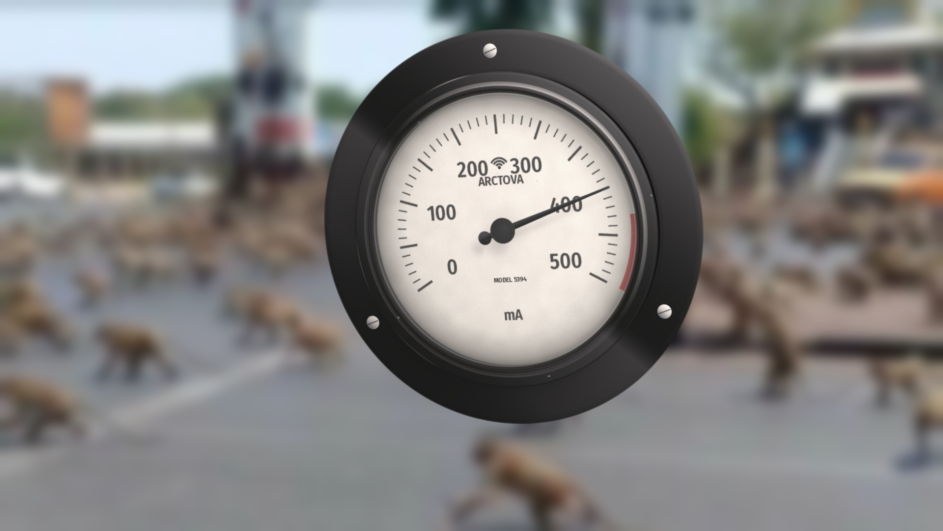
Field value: 400 (mA)
